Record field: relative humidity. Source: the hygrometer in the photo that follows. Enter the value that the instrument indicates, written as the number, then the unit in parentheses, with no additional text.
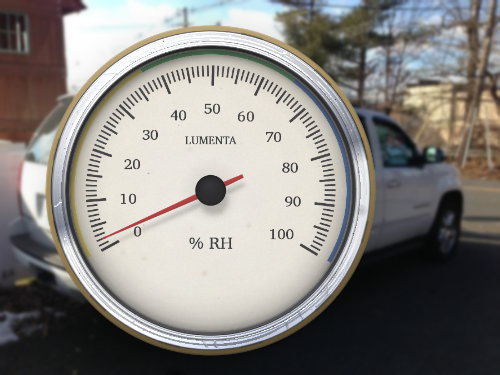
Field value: 2 (%)
